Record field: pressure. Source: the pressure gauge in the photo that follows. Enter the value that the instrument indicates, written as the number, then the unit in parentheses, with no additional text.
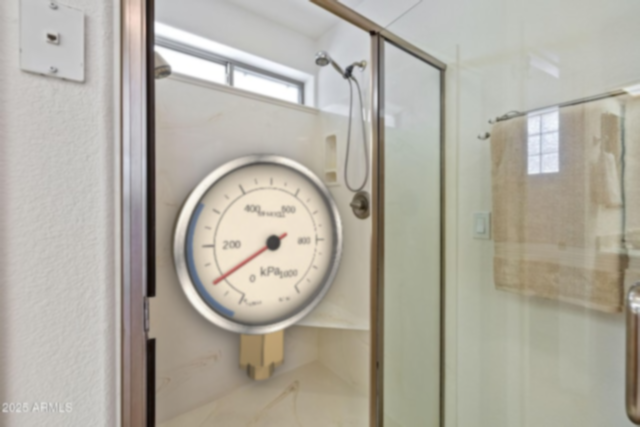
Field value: 100 (kPa)
